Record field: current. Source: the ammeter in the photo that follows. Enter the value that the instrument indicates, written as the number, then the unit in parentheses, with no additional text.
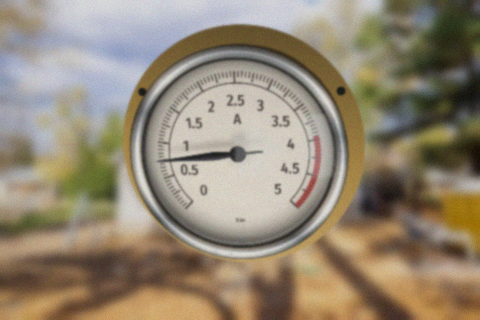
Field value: 0.75 (A)
